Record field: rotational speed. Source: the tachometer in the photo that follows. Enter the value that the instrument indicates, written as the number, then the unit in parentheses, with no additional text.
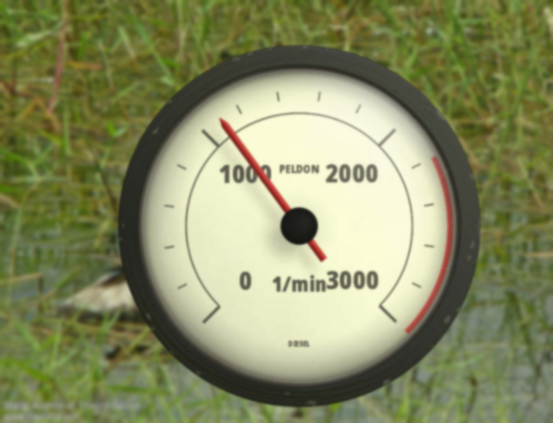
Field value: 1100 (rpm)
